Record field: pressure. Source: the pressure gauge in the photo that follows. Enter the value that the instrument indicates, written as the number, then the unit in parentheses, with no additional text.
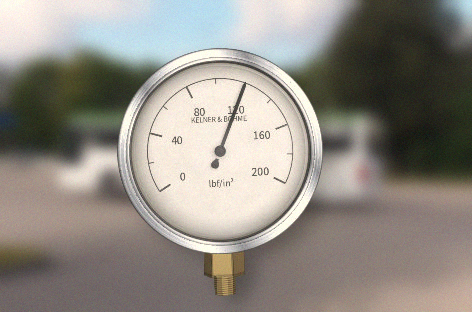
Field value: 120 (psi)
